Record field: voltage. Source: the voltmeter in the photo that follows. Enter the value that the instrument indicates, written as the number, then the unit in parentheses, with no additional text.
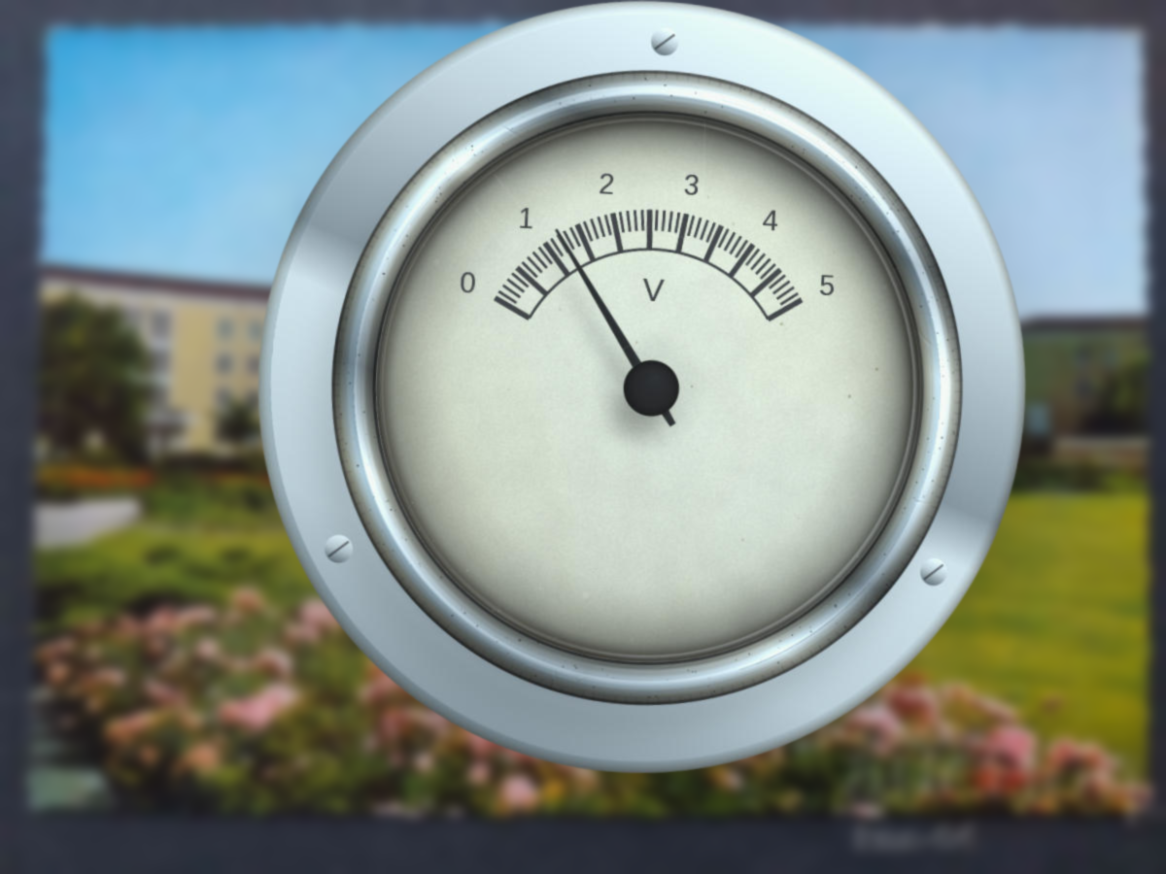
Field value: 1.2 (V)
